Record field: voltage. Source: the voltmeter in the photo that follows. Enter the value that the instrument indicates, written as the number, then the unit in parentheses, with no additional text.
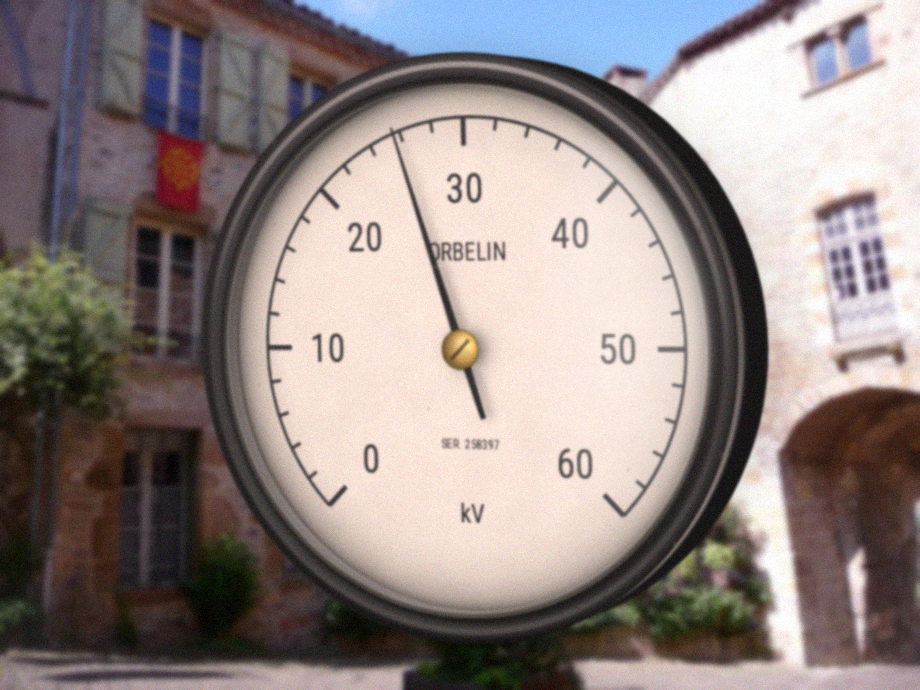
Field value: 26 (kV)
